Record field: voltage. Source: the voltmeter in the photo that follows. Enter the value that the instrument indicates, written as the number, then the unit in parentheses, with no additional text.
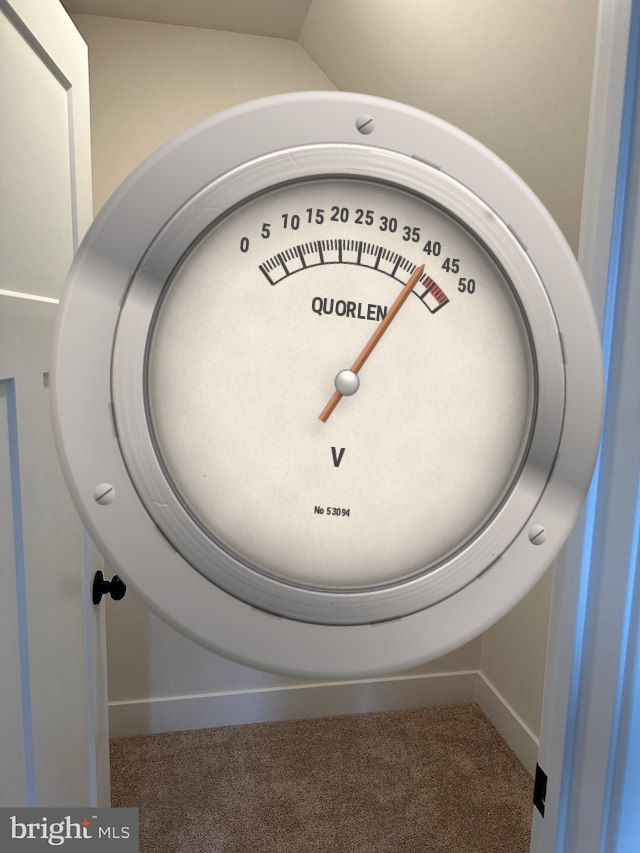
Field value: 40 (V)
